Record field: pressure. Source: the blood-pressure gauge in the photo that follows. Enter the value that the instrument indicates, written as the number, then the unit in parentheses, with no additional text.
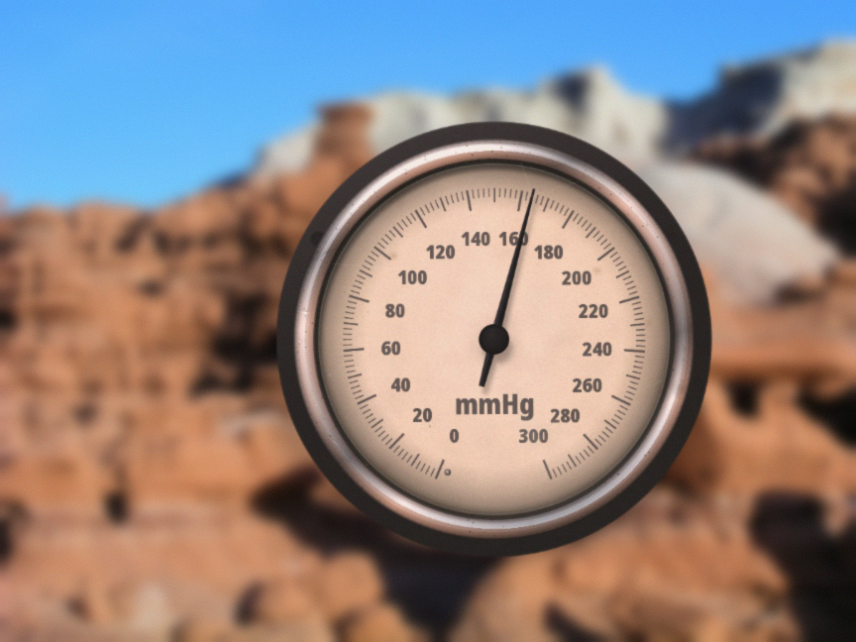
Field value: 164 (mmHg)
